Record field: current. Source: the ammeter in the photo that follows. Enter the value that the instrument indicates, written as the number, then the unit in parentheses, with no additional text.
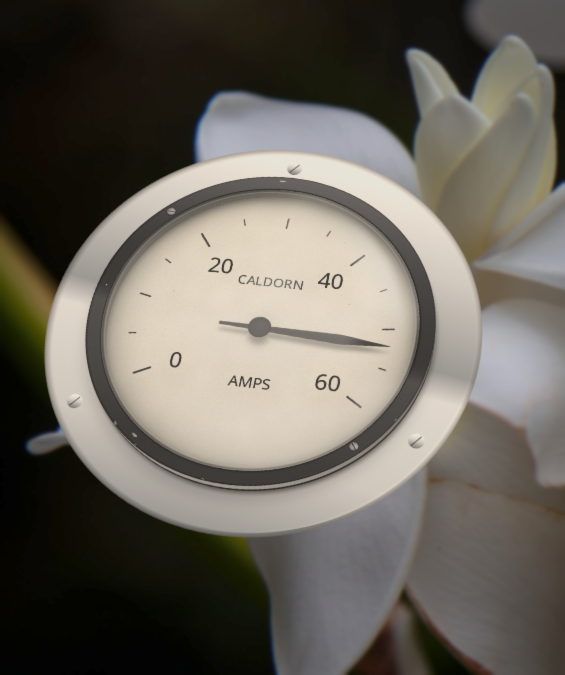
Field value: 52.5 (A)
